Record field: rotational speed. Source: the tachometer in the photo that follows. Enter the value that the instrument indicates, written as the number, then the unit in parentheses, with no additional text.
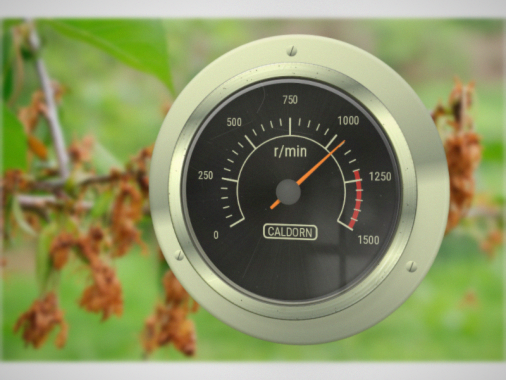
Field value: 1050 (rpm)
